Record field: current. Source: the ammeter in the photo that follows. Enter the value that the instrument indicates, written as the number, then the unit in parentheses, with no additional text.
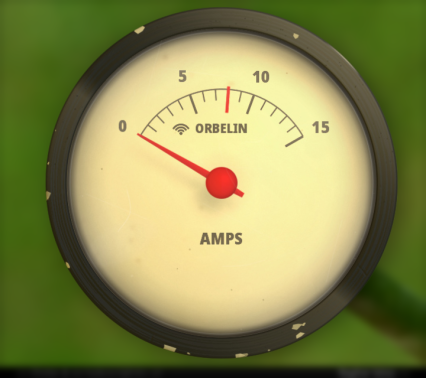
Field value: 0 (A)
